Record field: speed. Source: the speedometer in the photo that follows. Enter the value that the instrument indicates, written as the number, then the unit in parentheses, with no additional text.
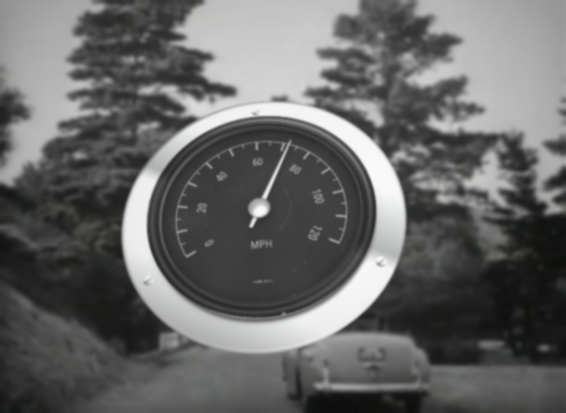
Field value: 72.5 (mph)
